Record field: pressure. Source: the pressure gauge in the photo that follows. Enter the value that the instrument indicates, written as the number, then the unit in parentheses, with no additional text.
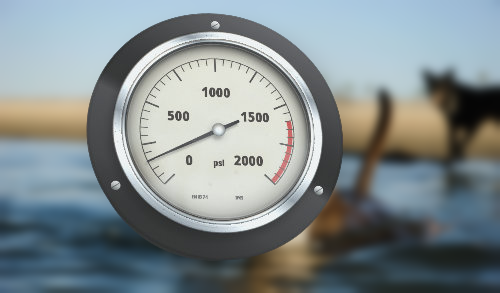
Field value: 150 (psi)
